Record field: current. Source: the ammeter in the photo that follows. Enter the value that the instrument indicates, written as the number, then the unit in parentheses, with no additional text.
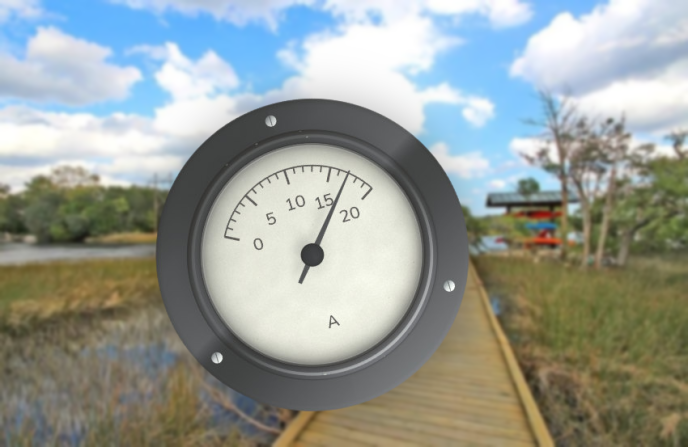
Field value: 17 (A)
